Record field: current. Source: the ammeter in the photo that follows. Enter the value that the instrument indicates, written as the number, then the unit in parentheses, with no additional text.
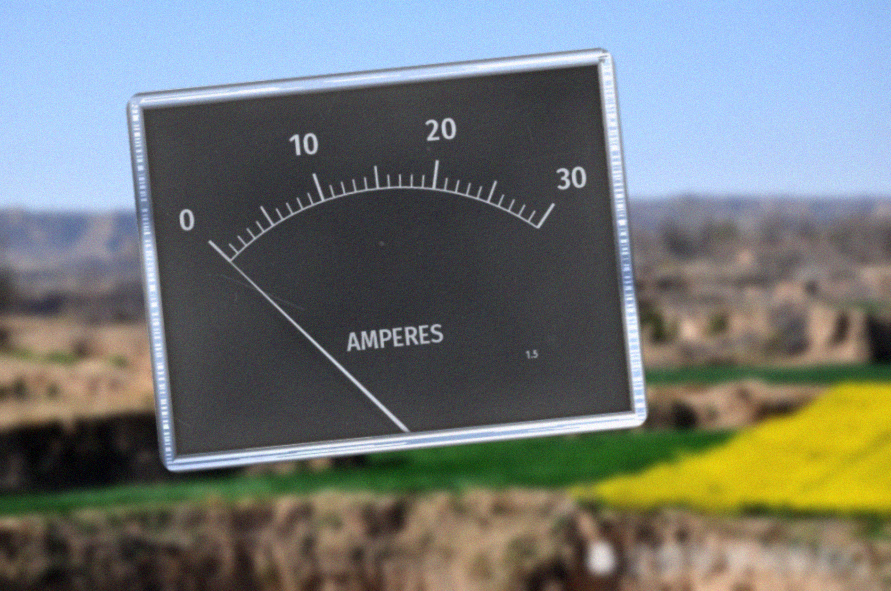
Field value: 0 (A)
